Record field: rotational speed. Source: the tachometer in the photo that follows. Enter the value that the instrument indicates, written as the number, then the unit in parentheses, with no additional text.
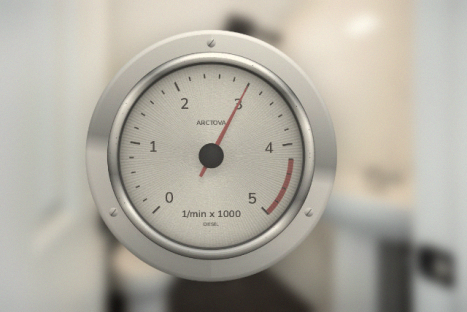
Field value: 3000 (rpm)
